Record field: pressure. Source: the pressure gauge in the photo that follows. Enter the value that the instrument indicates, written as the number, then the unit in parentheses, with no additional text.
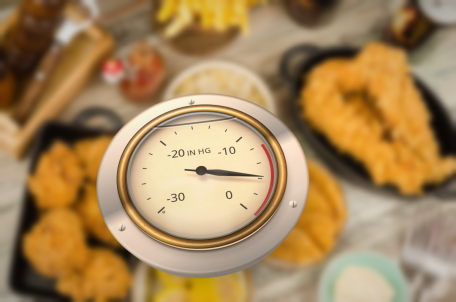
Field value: -4 (inHg)
